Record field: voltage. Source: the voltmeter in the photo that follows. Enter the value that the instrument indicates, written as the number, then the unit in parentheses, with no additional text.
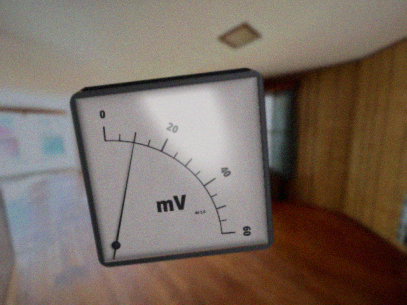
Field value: 10 (mV)
